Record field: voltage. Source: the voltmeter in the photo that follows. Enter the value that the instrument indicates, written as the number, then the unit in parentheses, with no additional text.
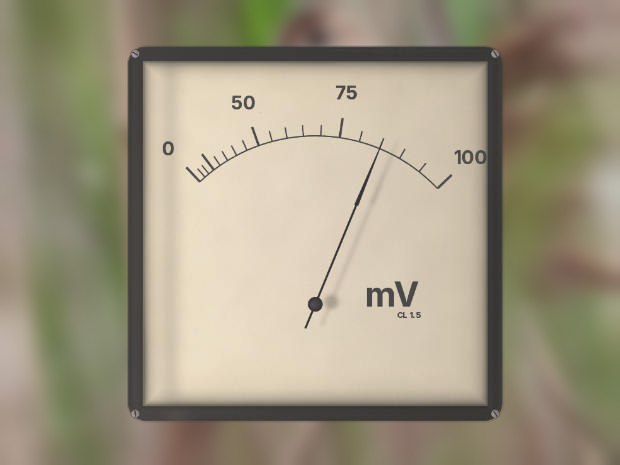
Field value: 85 (mV)
